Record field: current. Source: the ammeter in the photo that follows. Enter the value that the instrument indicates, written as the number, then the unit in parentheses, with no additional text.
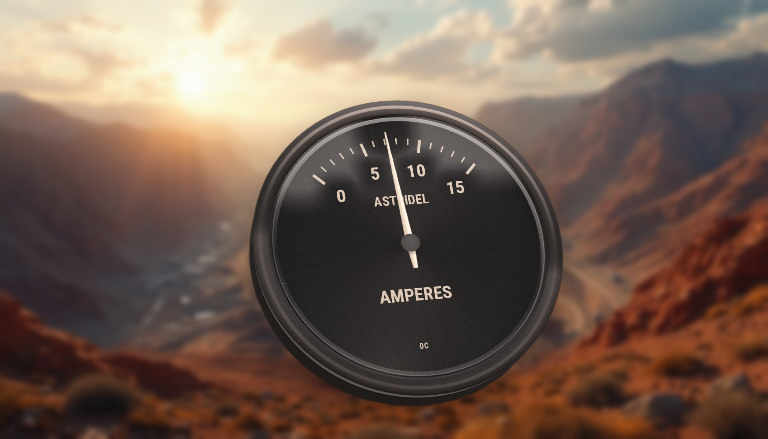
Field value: 7 (A)
